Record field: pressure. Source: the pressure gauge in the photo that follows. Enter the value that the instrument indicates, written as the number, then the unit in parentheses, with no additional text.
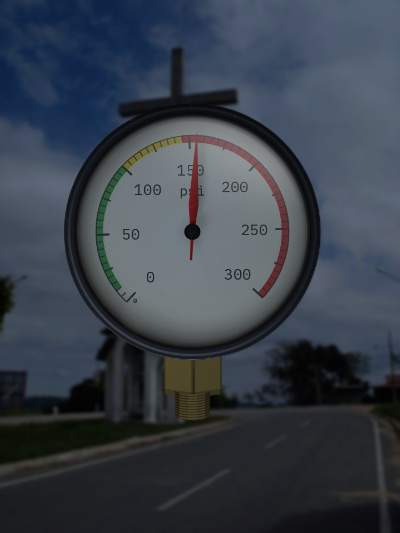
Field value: 155 (psi)
